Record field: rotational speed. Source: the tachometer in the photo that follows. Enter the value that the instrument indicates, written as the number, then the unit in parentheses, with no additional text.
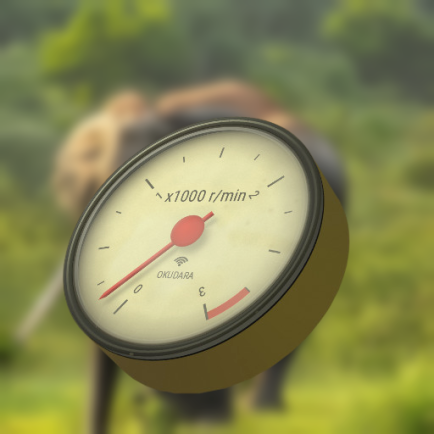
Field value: 125 (rpm)
